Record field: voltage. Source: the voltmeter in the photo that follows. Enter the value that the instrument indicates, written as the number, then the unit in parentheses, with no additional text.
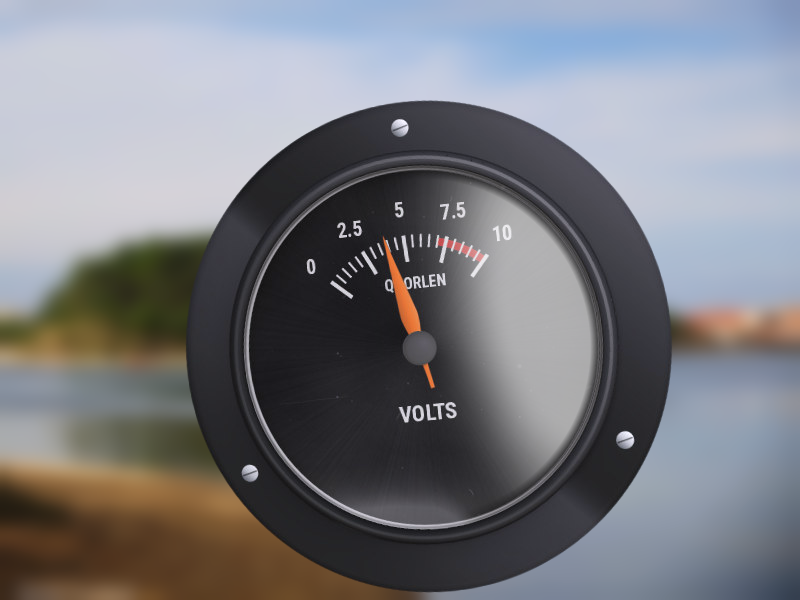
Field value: 4 (V)
